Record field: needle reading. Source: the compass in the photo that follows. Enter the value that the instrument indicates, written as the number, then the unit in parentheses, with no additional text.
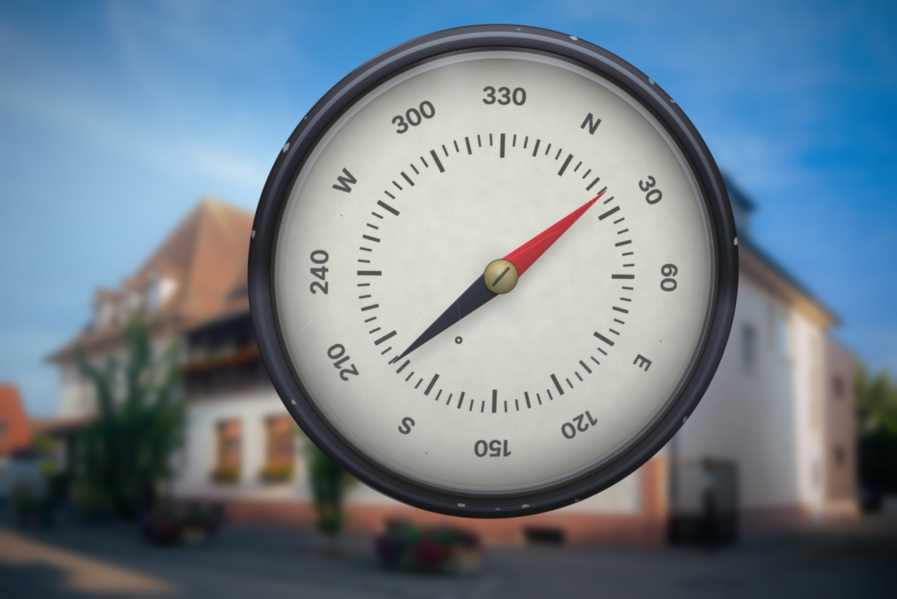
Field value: 20 (°)
